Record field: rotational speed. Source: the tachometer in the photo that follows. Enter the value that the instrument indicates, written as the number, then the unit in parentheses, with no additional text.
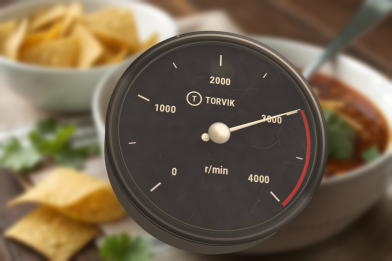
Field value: 3000 (rpm)
